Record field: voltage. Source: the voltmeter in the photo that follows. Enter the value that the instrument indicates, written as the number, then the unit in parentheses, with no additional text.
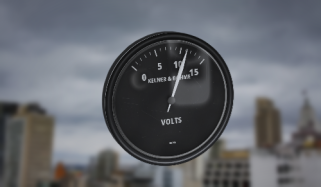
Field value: 11 (V)
